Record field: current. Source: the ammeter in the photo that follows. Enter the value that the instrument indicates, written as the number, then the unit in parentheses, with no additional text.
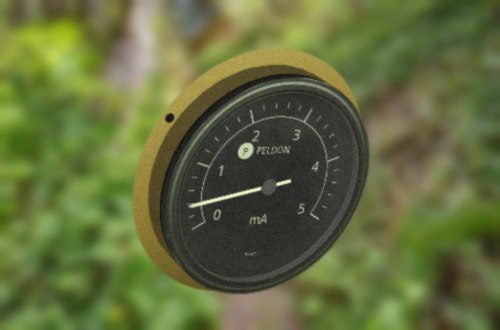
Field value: 0.4 (mA)
